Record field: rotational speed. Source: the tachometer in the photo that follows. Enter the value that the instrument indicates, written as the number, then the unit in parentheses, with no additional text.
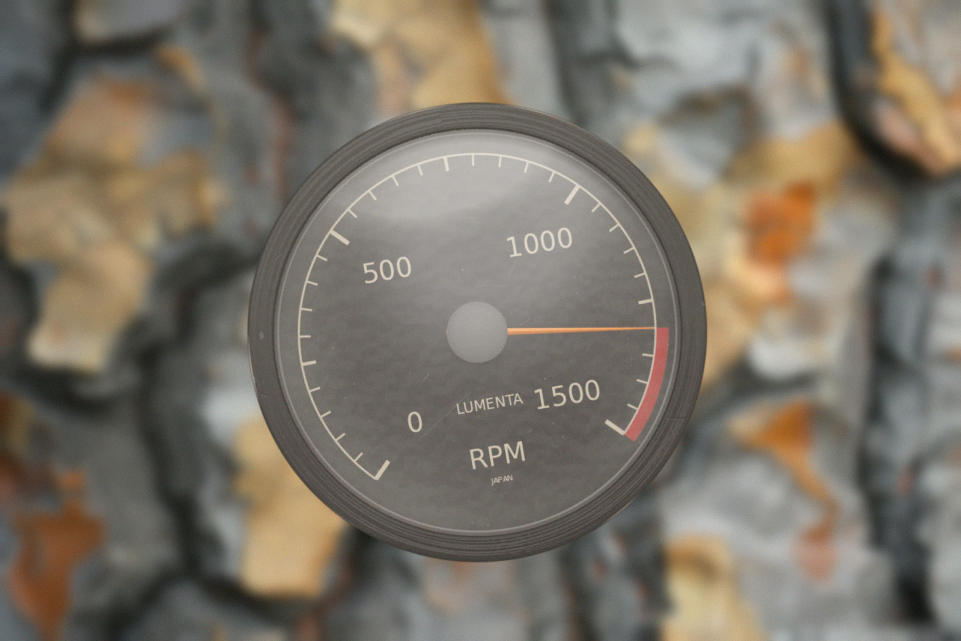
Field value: 1300 (rpm)
